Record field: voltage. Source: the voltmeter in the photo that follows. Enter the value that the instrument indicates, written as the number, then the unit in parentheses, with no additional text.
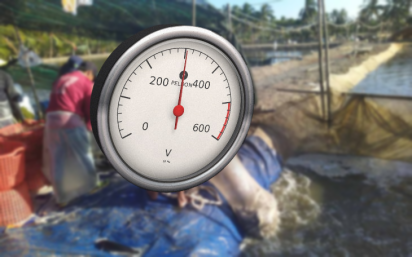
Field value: 300 (V)
